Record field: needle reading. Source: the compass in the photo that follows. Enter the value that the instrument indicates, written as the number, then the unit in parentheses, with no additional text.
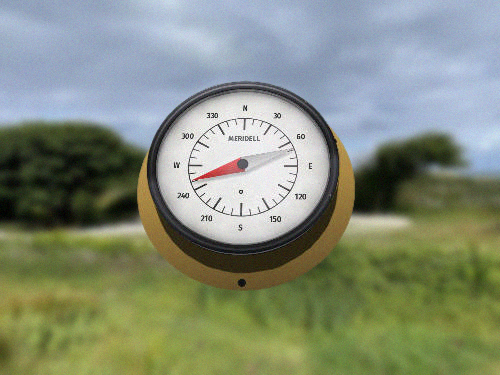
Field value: 250 (°)
